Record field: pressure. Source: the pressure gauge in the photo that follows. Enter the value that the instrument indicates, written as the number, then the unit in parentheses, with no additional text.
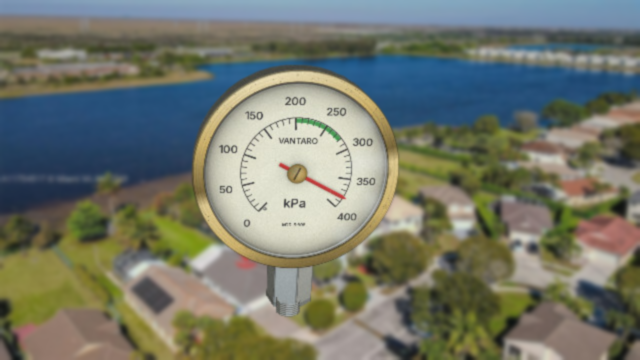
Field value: 380 (kPa)
